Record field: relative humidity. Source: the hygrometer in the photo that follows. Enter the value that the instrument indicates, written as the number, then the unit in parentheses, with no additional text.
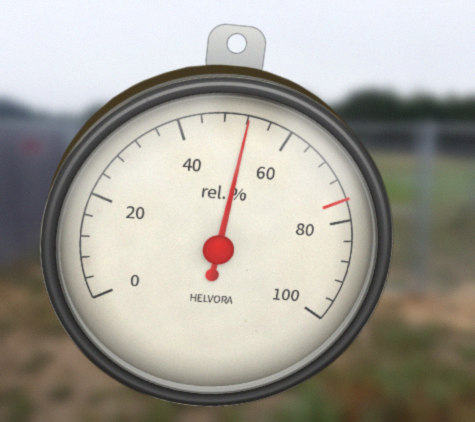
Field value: 52 (%)
